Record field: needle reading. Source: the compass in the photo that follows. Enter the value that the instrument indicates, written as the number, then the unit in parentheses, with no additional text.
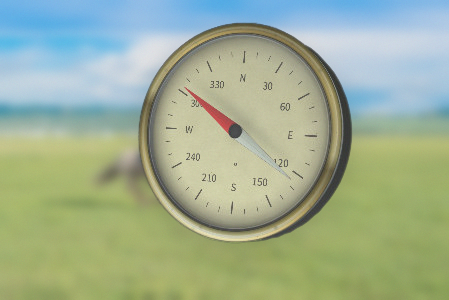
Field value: 305 (°)
